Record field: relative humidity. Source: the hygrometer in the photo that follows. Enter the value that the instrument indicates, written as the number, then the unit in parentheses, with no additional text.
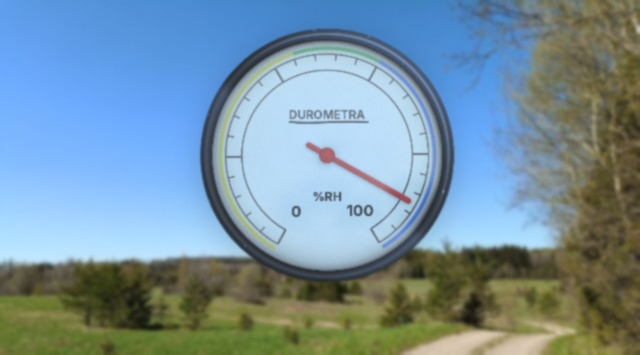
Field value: 90 (%)
